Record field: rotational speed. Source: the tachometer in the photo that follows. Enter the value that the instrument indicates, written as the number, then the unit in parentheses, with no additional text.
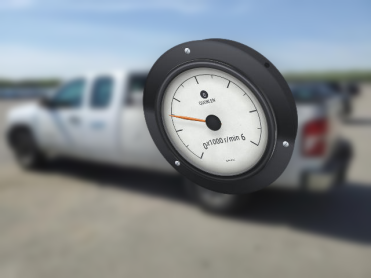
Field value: 1500 (rpm)
